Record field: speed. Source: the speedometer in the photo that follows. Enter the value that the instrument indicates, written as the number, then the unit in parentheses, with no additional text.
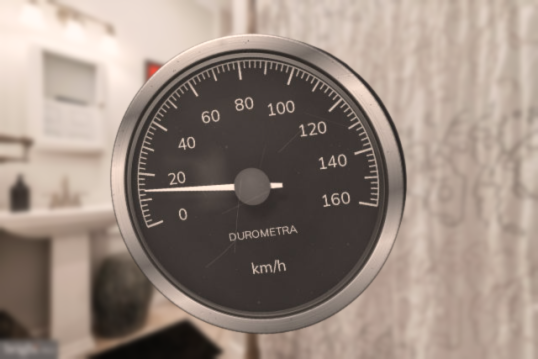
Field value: 14 (km/h)
